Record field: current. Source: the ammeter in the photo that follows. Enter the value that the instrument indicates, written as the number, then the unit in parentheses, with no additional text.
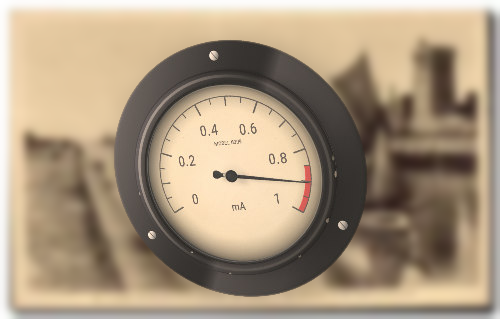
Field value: 0.9 (mA)
